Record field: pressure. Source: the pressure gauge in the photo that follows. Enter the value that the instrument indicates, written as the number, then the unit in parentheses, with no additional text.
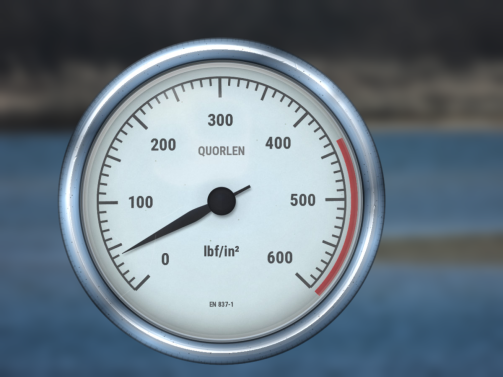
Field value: 40 (psi)
